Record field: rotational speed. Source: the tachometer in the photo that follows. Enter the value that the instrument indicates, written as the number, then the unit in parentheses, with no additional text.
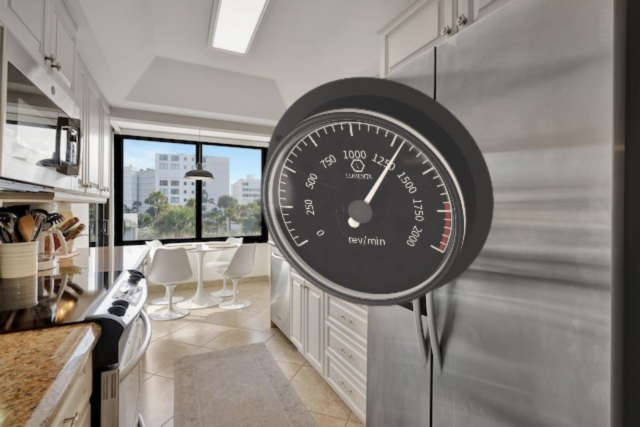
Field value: 1300 (rpm)
